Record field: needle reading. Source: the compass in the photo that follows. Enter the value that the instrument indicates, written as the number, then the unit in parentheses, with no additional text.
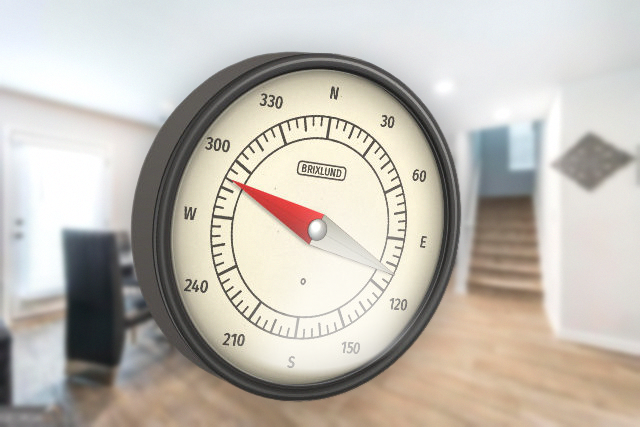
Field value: 290 (°)
